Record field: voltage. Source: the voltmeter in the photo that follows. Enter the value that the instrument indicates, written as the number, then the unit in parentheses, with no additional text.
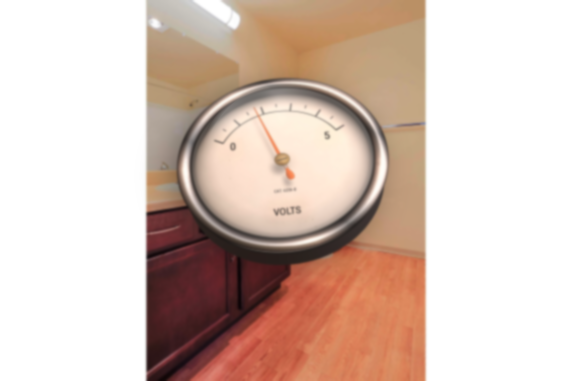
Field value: 1.75 (V)
